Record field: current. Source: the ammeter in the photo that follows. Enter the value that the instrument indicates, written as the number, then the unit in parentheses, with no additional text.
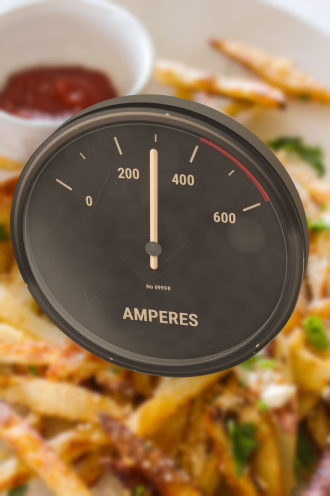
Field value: 300 (A)
